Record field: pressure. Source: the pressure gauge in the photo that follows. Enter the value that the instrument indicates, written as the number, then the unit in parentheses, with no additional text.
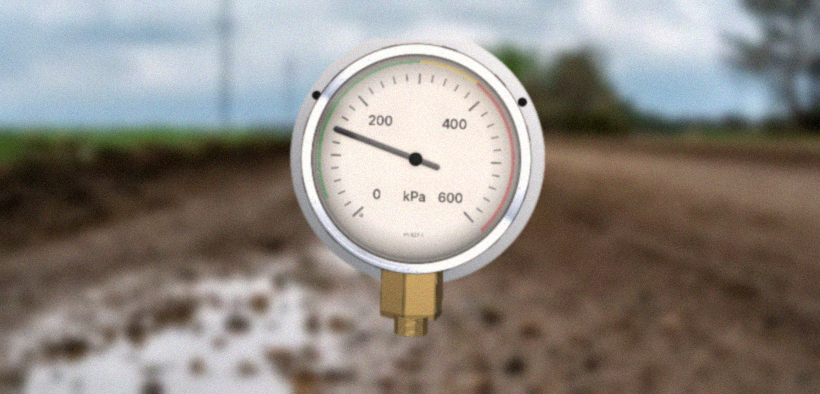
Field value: 140 (kPa)
